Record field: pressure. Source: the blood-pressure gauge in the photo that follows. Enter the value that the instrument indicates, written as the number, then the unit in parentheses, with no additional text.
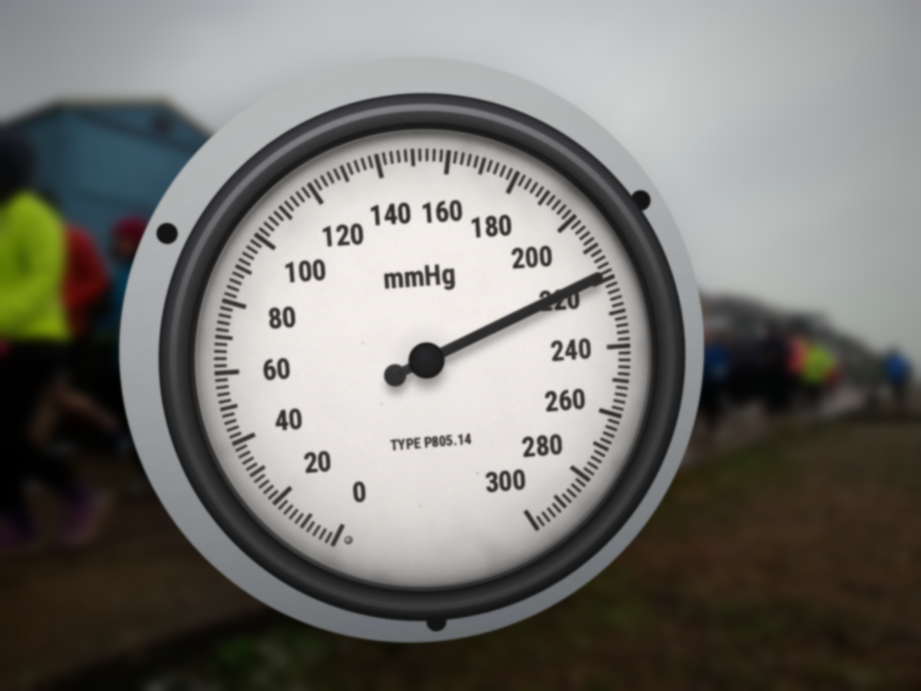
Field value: 218 (mmHg)
